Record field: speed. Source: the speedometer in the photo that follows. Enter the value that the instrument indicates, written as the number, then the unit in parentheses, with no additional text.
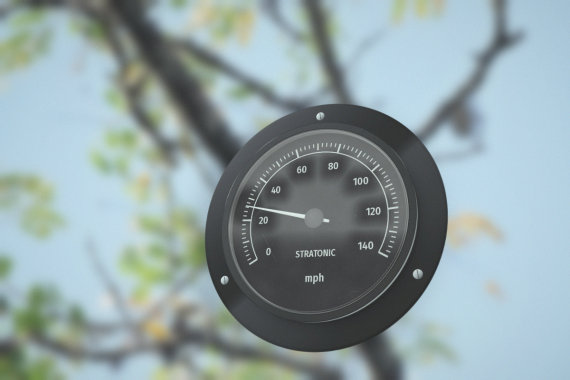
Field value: 26 (mph)
